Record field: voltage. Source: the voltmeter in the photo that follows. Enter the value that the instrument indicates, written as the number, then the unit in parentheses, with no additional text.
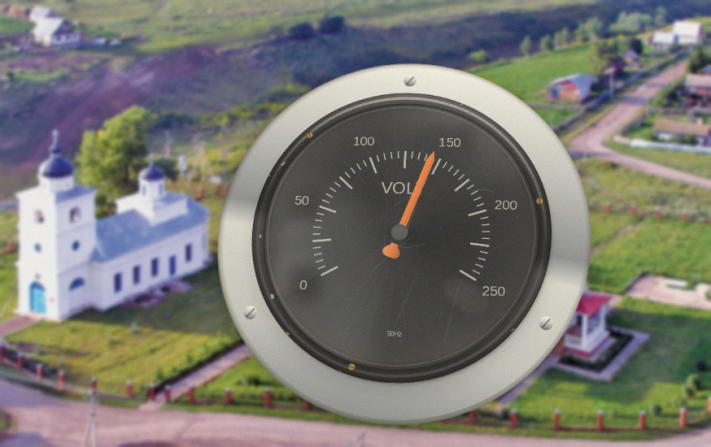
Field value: 145 (V)
